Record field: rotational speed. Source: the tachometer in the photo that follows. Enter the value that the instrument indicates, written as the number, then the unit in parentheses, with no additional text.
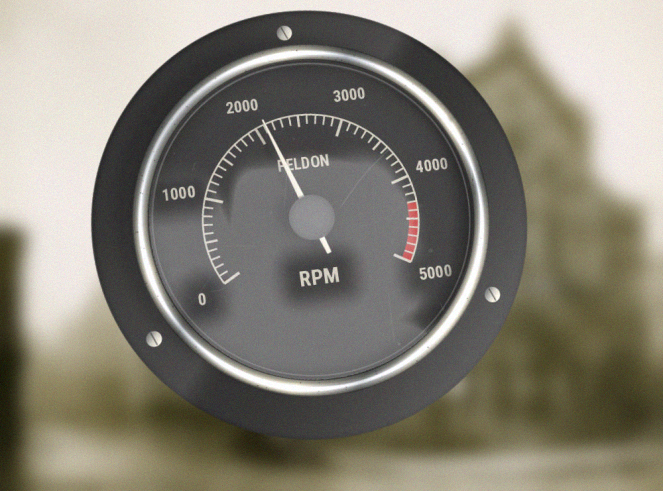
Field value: 2100 (rpm)
